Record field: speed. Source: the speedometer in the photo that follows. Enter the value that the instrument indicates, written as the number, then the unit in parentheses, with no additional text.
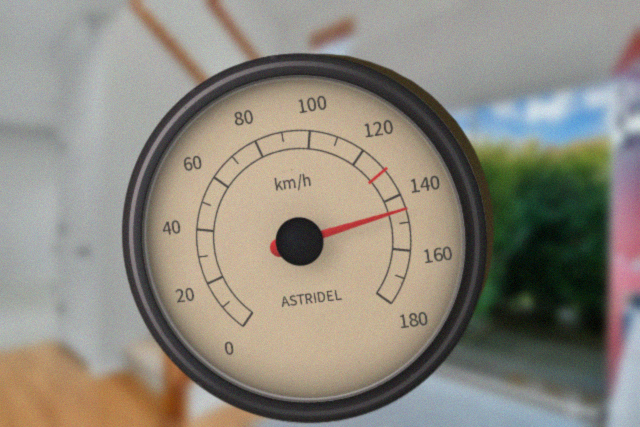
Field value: 145 (km/h)
